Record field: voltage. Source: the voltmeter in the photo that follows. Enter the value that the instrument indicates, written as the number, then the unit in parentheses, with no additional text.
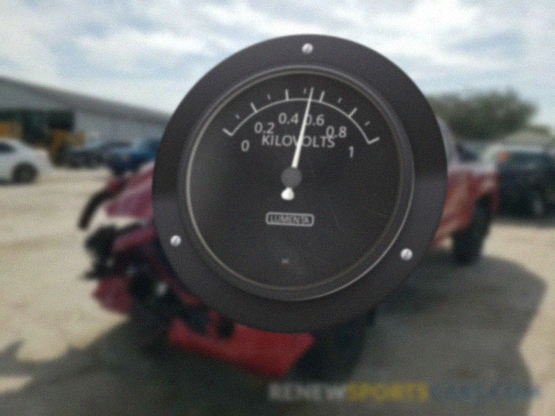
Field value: 0.55 (kV)
